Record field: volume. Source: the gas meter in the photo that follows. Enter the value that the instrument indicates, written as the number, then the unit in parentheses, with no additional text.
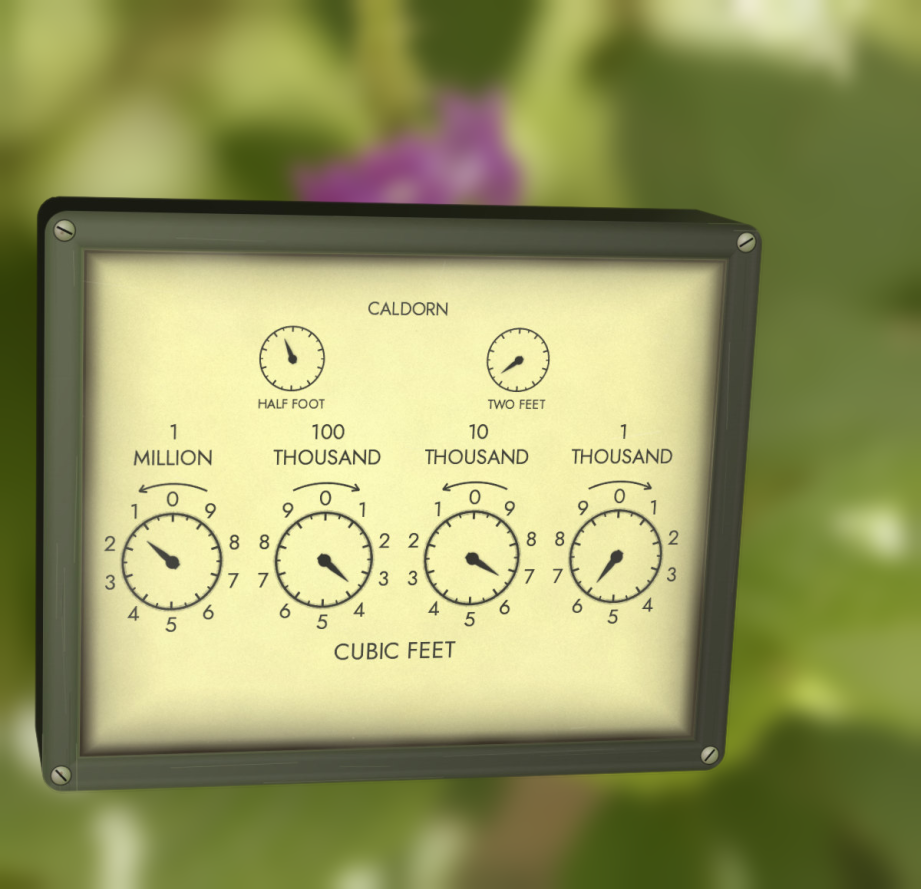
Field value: 136600 (ft³)
